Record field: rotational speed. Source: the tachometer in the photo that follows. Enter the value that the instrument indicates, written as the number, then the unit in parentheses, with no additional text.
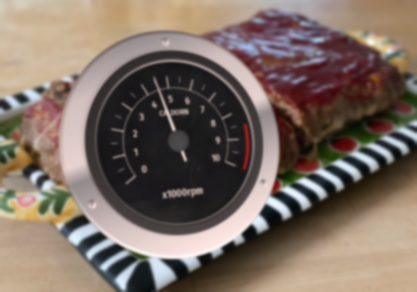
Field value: 4500 (rpm)
